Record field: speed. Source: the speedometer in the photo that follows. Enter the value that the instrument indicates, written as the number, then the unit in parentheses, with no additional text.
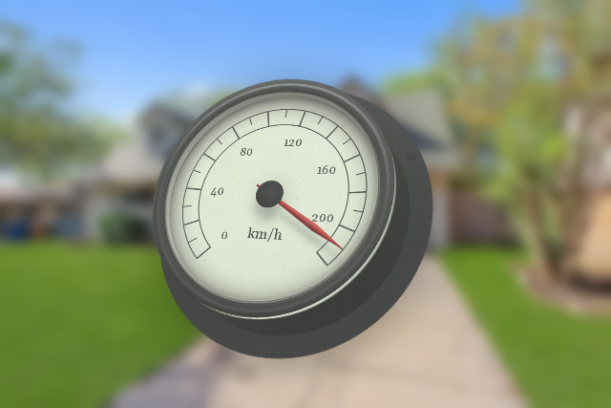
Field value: 210 (km/h)
